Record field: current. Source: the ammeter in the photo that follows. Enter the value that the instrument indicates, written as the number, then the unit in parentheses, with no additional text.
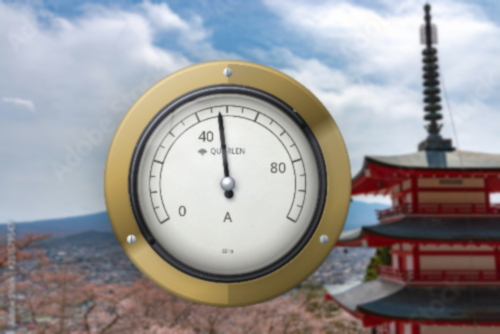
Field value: 47.5 (A)
